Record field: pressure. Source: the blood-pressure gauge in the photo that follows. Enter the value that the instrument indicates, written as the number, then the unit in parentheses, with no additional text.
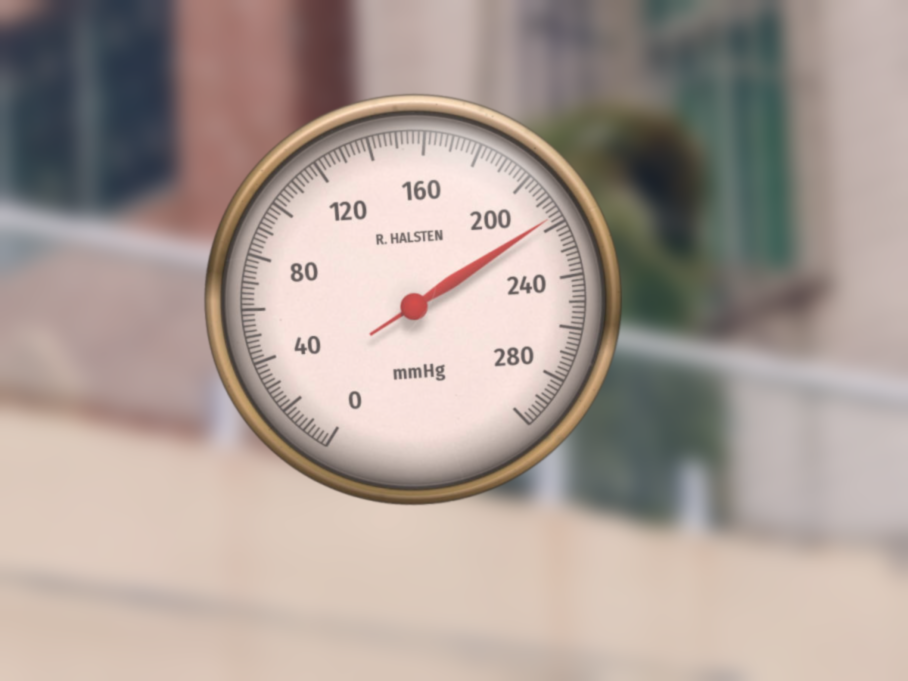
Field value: 216 (mmHg)
